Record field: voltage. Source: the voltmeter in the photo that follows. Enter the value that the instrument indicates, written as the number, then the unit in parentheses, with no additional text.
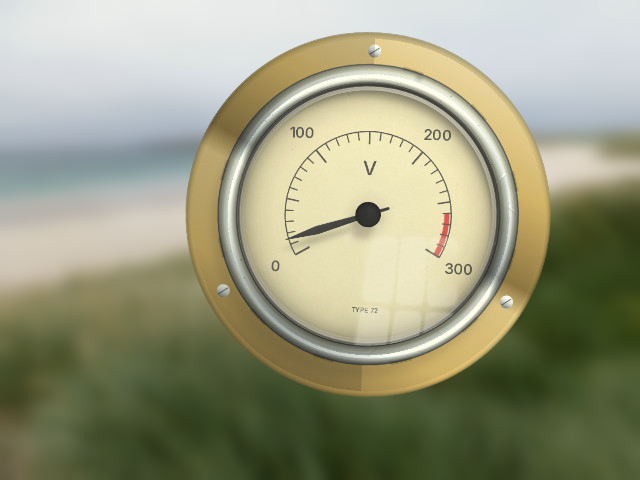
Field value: 15 (V)
